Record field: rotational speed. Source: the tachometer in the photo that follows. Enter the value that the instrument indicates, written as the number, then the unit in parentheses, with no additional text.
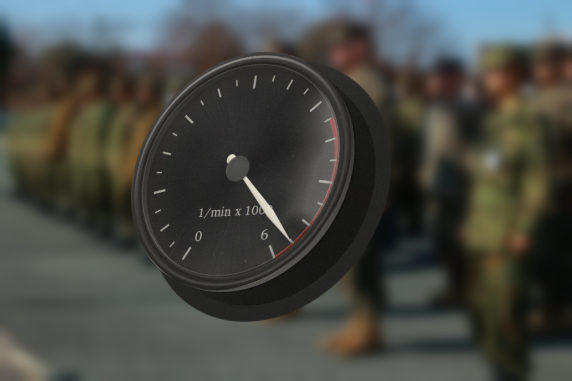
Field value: 5750 (rpm)
